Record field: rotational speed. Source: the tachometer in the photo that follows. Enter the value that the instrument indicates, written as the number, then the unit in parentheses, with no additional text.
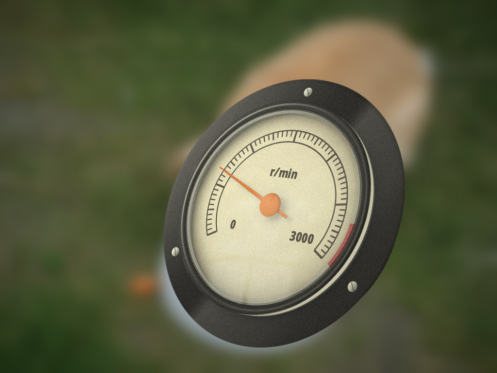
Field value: 650 (rpm)
